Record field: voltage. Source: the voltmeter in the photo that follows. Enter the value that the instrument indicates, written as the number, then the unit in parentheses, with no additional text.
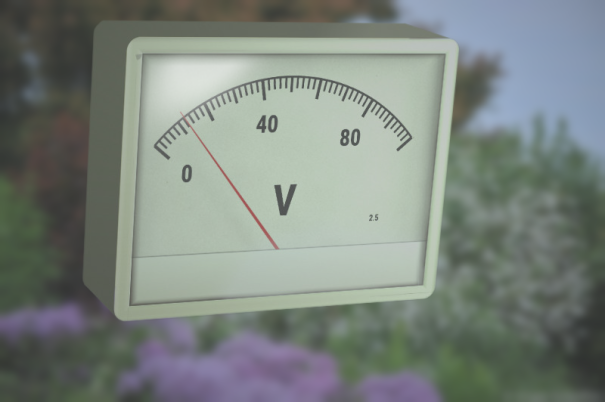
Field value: 12 (V)
